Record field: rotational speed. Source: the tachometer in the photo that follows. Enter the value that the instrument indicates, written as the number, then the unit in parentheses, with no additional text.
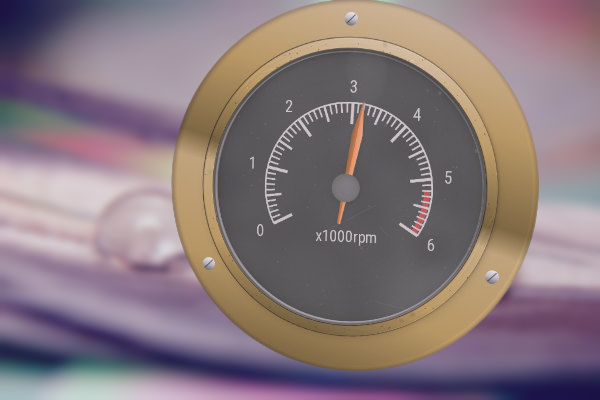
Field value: 3200 (rpm)
